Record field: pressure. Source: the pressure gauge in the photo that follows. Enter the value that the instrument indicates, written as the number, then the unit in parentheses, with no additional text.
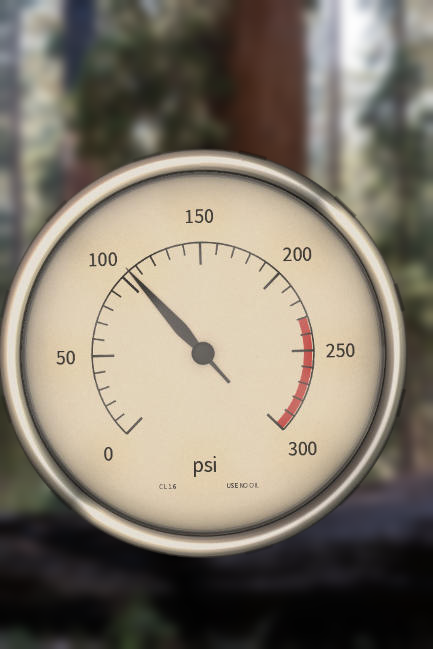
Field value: 105 (psi)
